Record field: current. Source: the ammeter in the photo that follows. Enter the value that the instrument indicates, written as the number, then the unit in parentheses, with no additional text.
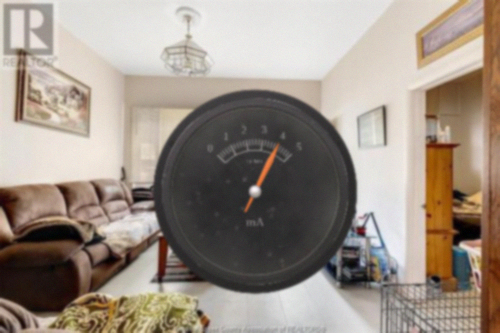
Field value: 4 (mA)
